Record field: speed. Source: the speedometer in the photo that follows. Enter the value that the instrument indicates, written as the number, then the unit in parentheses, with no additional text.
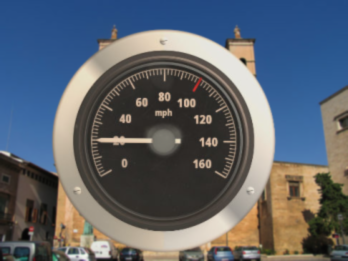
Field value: 20 (mph)
